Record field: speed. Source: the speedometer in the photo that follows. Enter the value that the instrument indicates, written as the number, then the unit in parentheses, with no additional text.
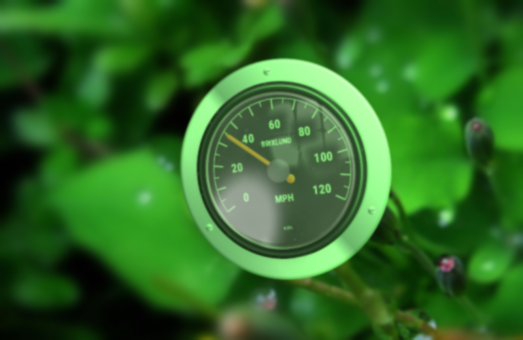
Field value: 35 (mph)
